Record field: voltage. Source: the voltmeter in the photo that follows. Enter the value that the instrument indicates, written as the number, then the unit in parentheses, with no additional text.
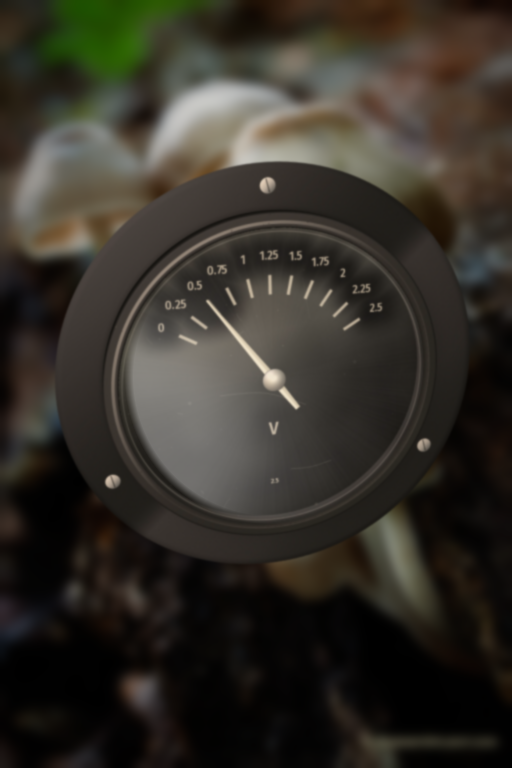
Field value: 0.5 (V)
